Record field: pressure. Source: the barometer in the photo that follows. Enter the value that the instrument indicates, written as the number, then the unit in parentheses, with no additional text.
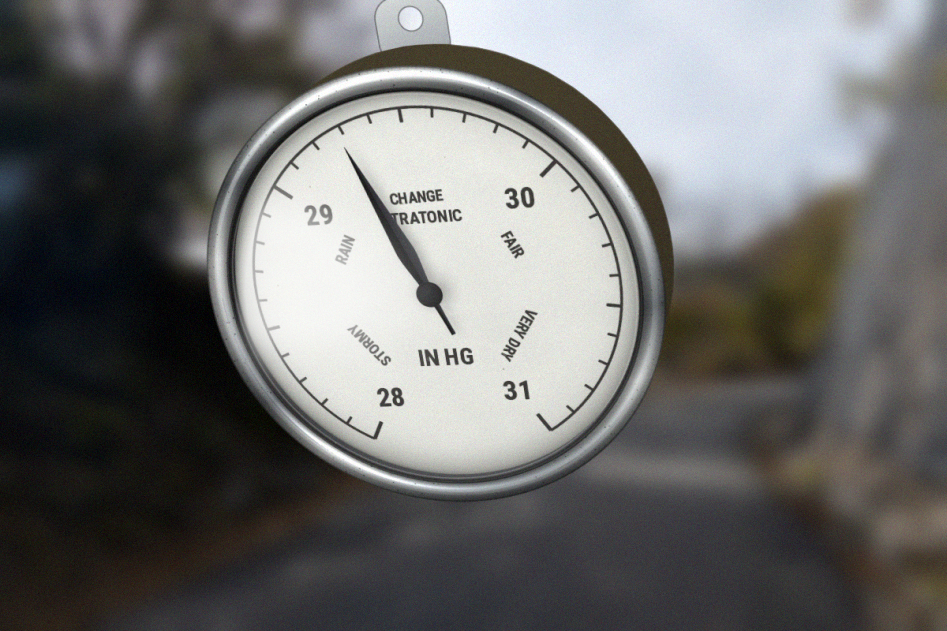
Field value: 29.3 (inHg)
